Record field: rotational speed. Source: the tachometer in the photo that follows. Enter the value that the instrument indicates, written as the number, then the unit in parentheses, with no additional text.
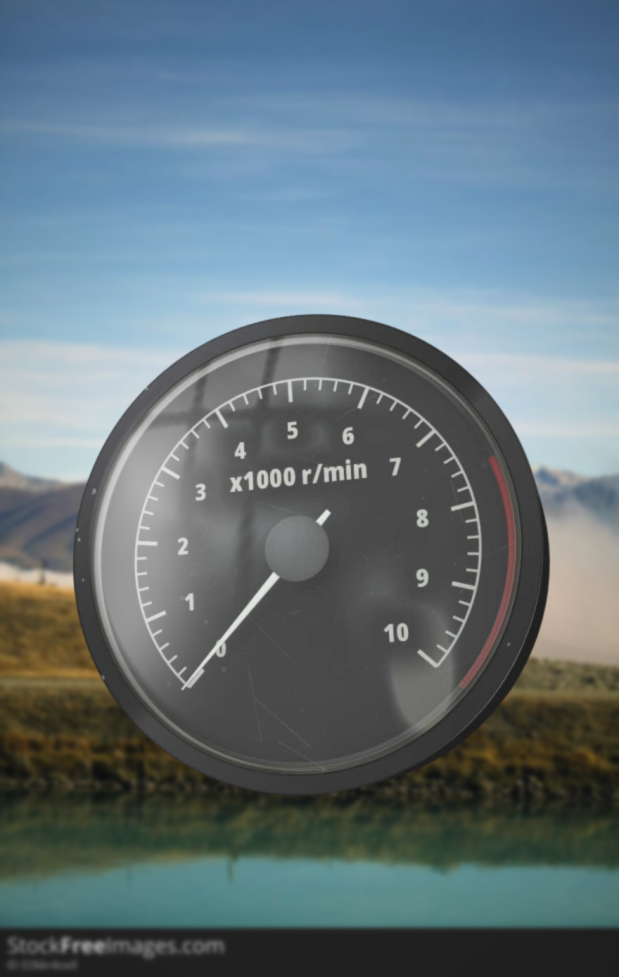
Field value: 0 (rpm)
